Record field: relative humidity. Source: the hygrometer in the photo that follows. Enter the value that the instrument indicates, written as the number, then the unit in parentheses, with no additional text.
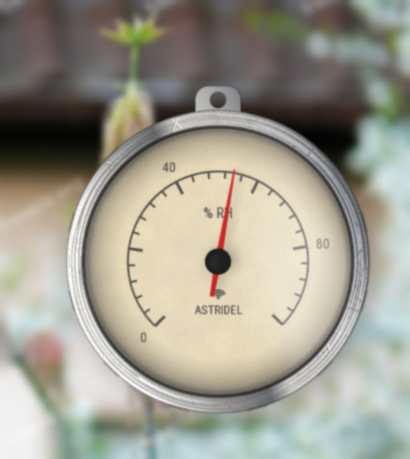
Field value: 54 (%)
